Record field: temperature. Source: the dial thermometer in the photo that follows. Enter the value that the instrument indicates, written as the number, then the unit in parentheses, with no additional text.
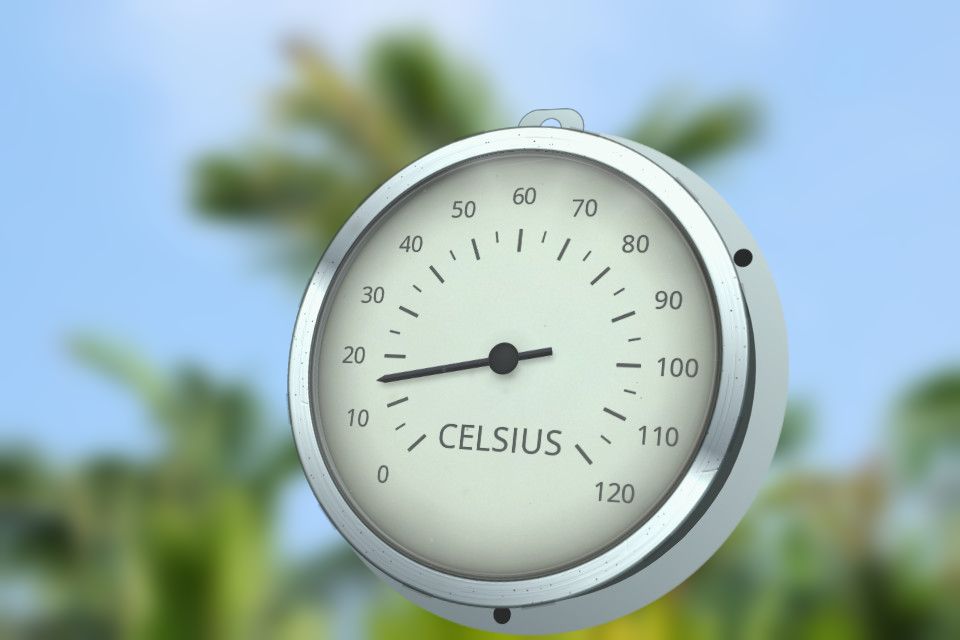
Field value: 15 (°C)
